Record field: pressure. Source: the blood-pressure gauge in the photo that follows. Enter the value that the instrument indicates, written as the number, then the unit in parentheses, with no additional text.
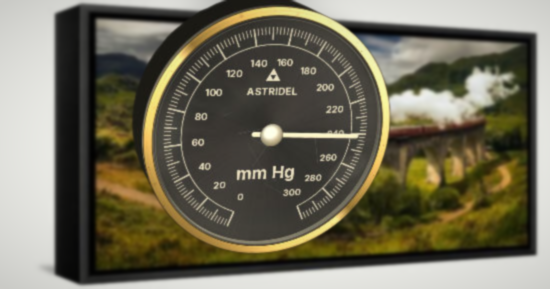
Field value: 240 (mmHg)
